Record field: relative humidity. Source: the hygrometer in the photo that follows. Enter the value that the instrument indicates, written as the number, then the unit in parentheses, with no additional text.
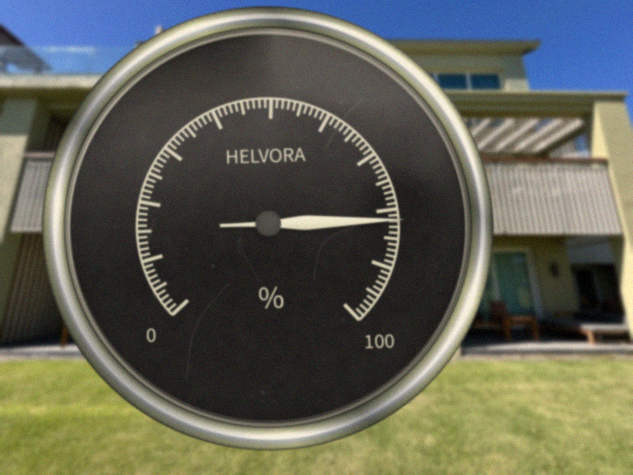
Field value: 82 (%)
